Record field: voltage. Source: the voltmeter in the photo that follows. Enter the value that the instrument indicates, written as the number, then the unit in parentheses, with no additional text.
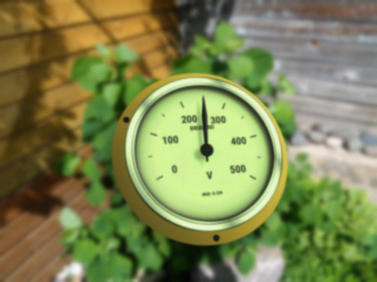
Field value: 250 (V)
